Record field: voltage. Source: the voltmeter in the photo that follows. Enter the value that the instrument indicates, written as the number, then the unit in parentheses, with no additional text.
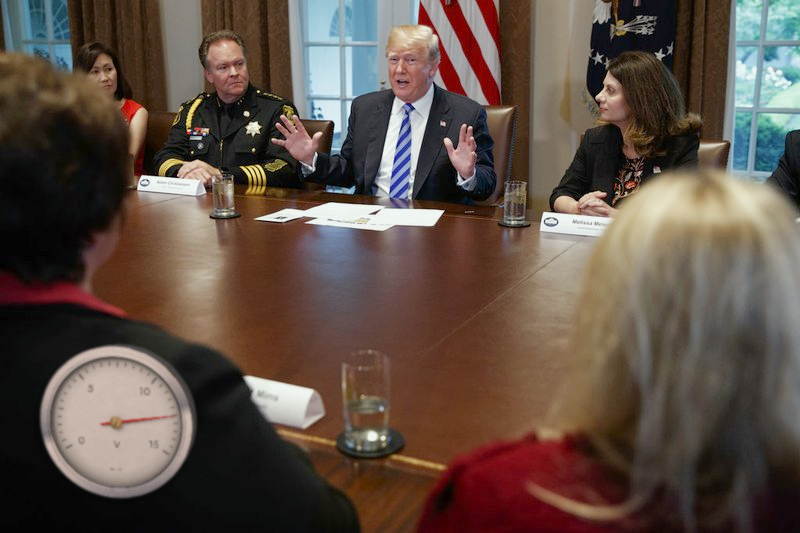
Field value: 12.5 (V)
